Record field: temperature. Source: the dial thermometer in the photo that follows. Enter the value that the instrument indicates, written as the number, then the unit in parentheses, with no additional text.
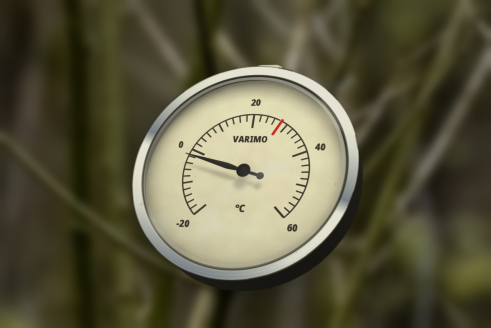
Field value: -2 (°C)
